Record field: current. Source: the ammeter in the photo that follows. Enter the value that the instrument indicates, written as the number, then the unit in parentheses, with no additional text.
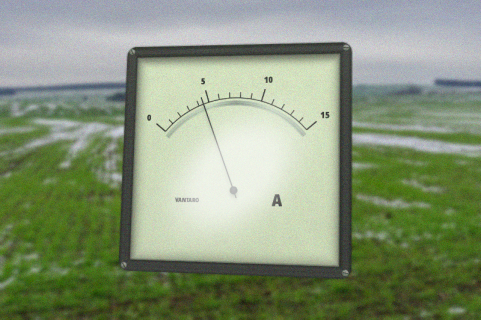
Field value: 4.5 (A)
